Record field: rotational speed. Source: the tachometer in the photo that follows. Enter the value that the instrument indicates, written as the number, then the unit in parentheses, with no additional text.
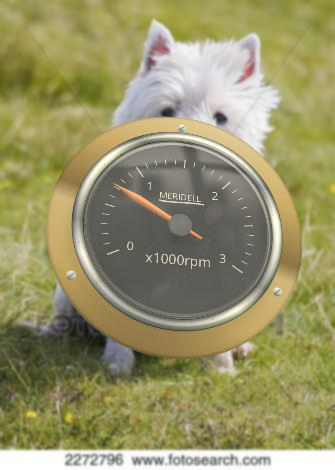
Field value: 700 (rpm)
